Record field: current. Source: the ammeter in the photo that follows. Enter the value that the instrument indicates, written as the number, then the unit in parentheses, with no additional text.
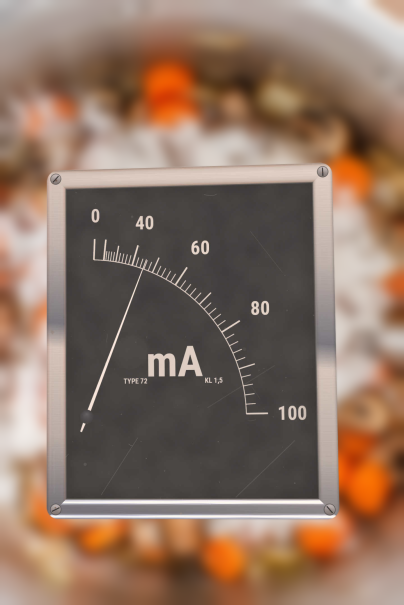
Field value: 46 (mA)
